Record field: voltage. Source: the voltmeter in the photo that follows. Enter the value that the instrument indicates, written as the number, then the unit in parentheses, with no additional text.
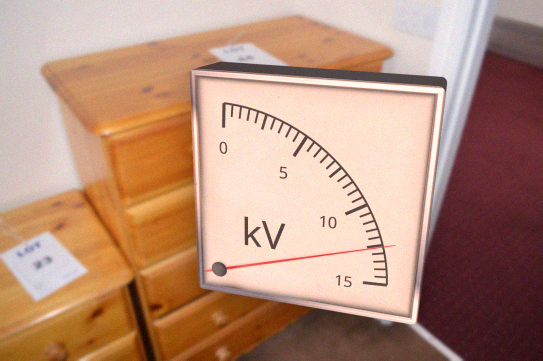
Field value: 12.5 (kV)
